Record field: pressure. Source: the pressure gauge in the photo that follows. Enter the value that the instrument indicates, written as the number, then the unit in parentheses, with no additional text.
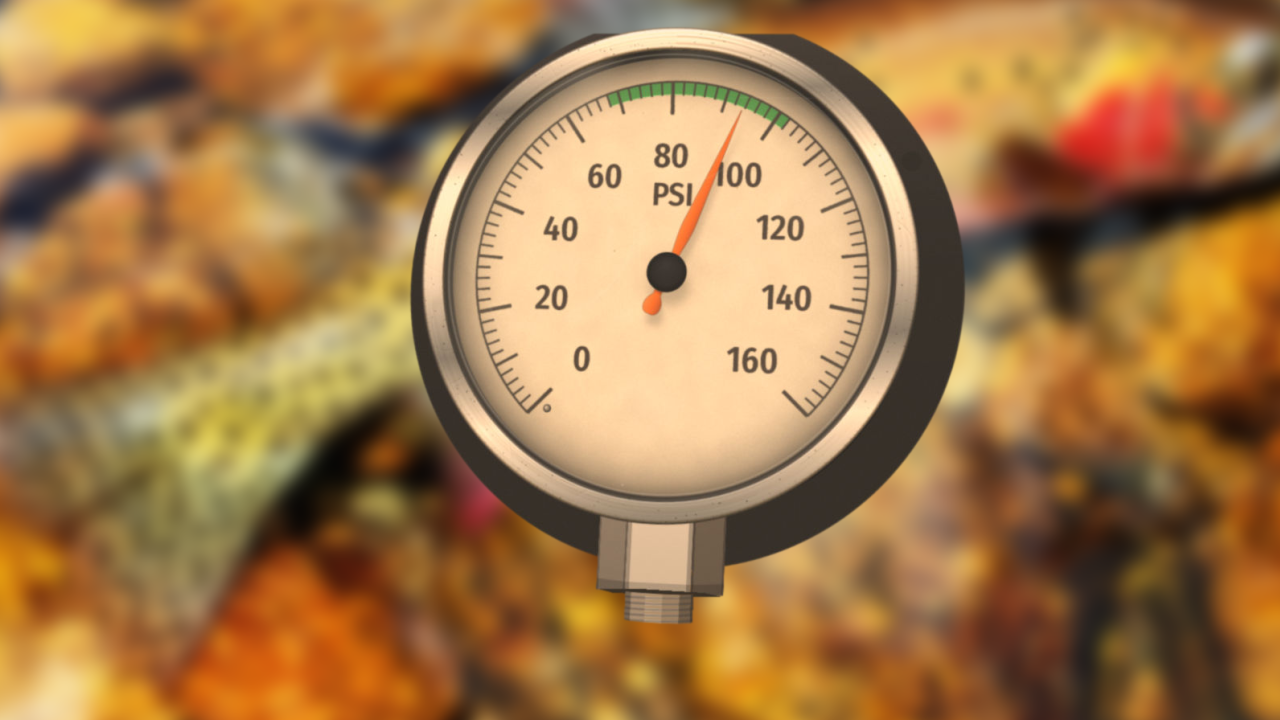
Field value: 94 (psi)
